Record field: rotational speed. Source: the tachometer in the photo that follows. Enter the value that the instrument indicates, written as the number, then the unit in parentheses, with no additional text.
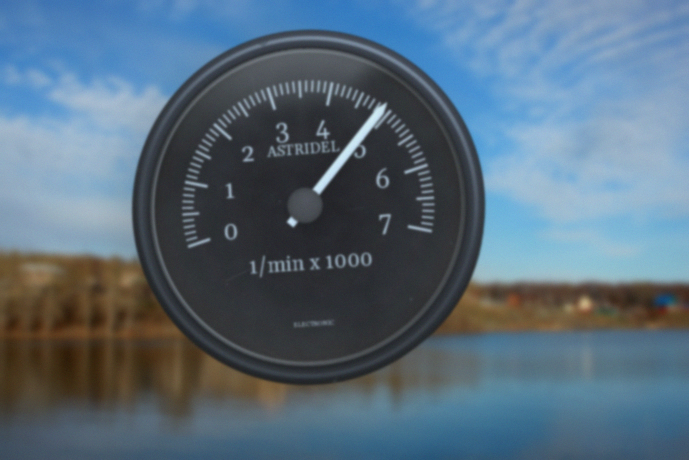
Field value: 4900 (rpm)
